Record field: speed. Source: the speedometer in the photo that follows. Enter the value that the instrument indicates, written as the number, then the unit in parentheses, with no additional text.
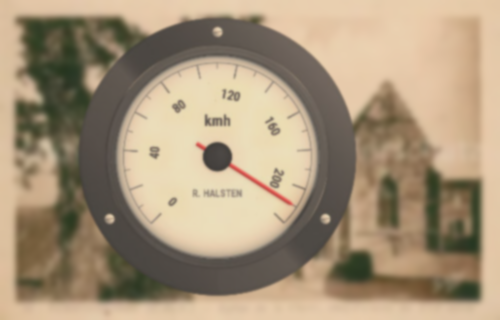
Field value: 210 (km/h)
